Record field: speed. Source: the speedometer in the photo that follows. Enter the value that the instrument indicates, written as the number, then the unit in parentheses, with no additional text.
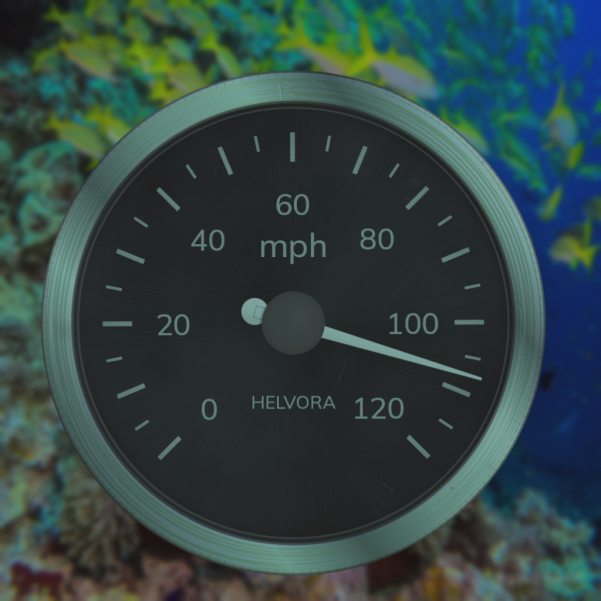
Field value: 107.5 (mph)
